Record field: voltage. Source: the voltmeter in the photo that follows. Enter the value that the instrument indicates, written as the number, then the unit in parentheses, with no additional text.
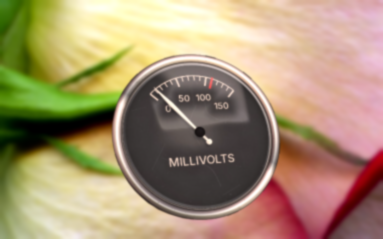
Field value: 10 (mV)
